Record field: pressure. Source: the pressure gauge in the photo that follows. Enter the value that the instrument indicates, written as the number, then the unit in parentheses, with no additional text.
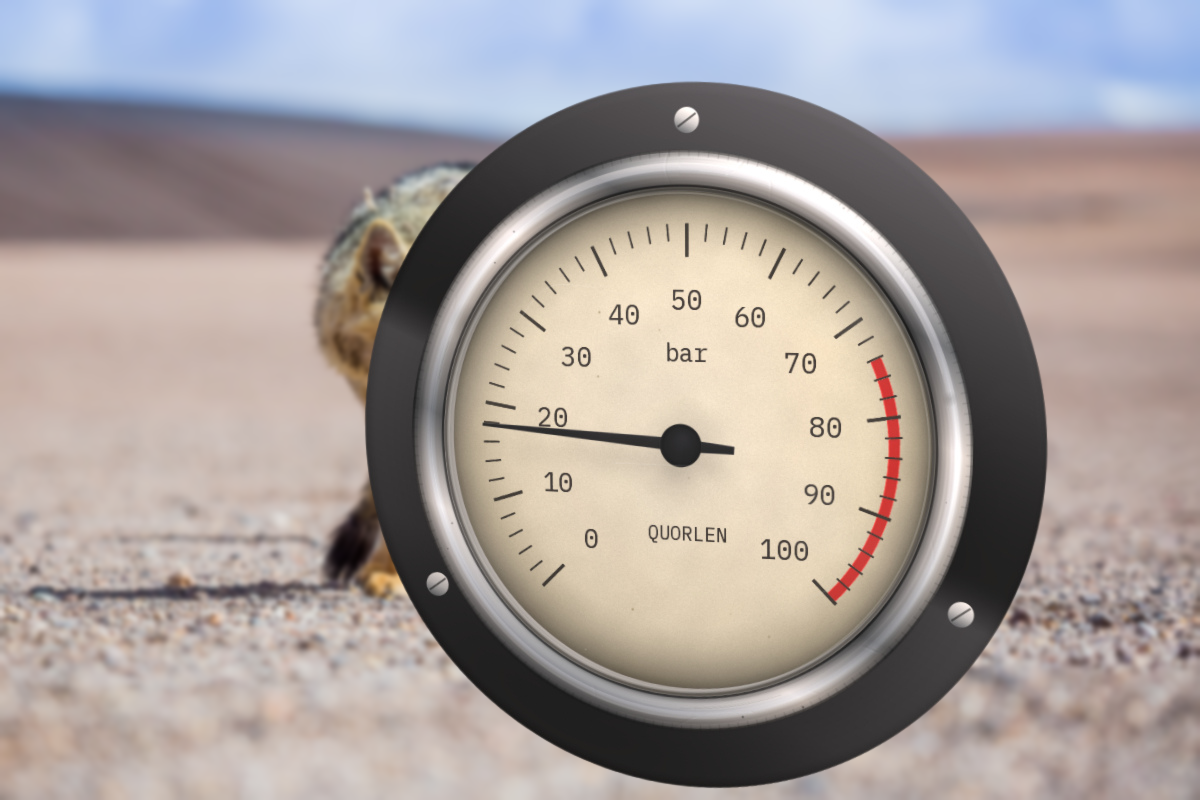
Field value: 18 (bar)
